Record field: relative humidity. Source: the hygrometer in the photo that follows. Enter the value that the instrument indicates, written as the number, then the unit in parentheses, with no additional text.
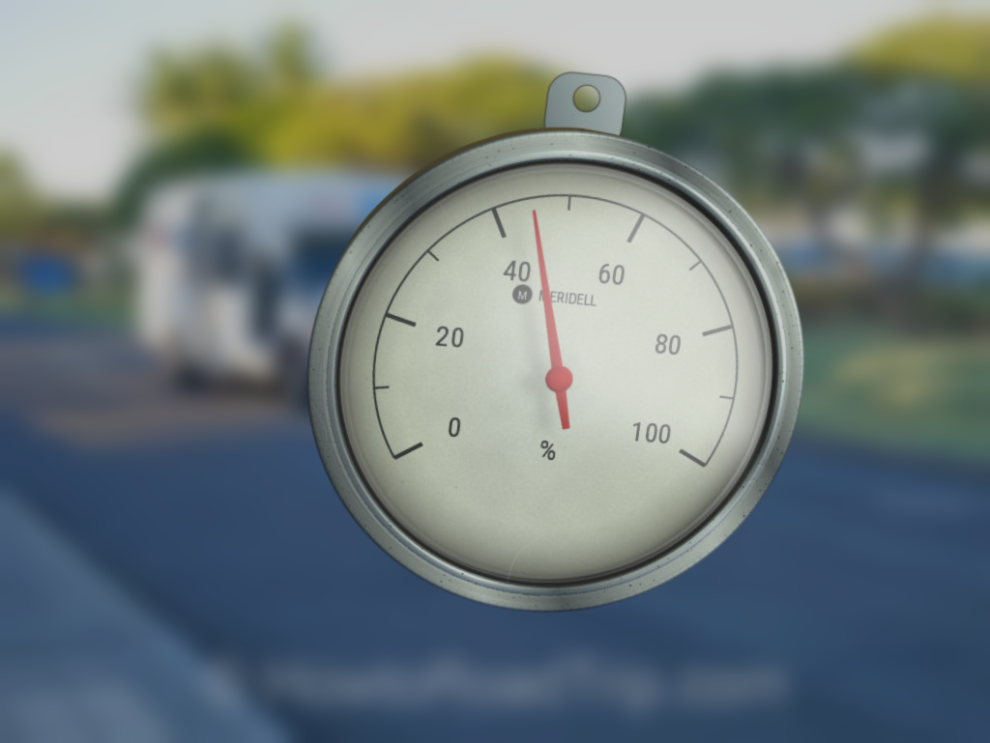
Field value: 45 (%)
